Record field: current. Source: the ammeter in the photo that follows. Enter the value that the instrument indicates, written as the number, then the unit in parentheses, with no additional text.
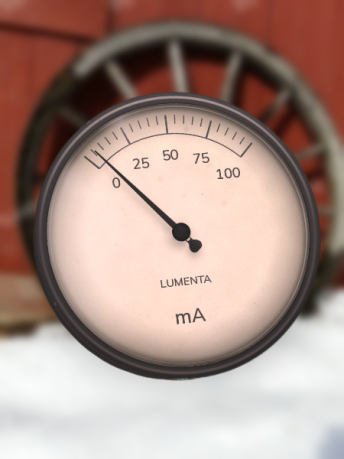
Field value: 5 (mA)
